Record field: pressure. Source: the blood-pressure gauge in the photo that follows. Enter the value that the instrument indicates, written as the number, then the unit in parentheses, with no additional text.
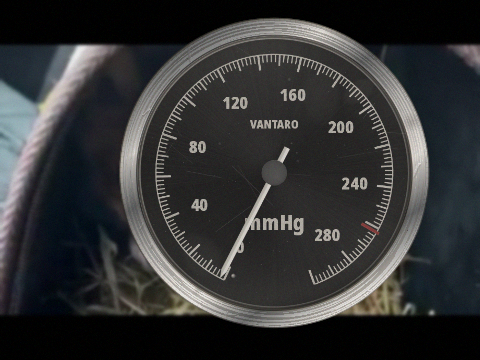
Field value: 2 (mmHg)
